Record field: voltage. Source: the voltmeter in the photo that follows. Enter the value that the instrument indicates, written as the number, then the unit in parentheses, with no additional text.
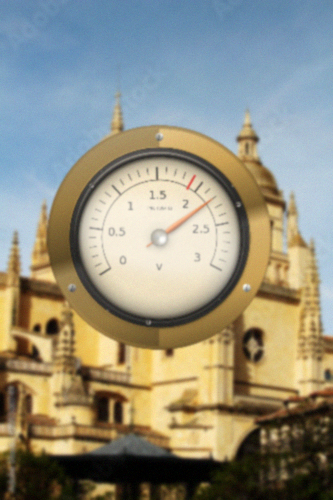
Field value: 2.2 (V)
